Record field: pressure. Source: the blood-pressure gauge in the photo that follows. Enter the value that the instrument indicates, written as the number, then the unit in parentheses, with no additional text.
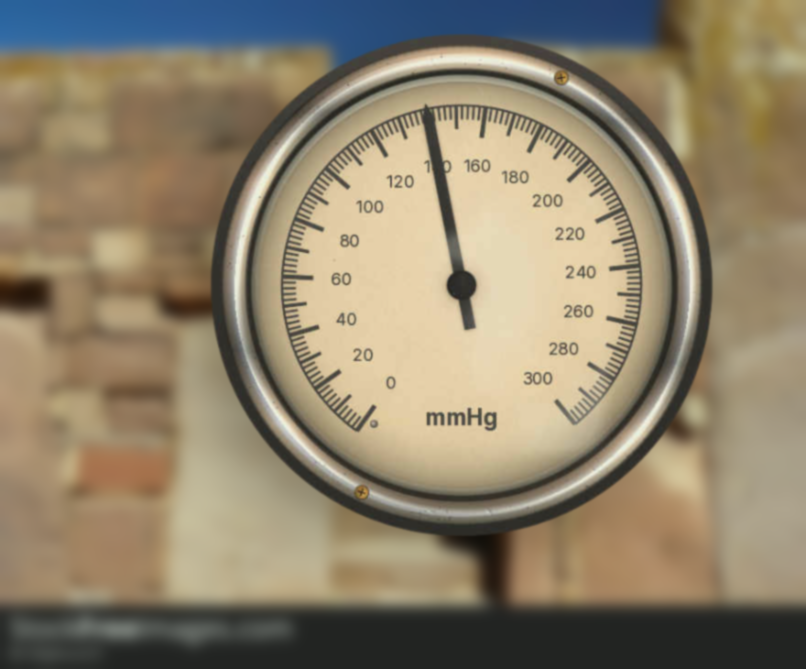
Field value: 140 (mmHg)
